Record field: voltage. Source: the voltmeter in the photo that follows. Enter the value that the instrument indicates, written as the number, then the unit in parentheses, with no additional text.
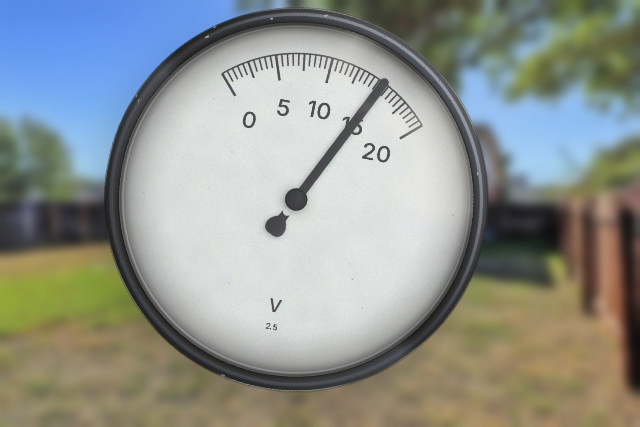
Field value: 15 (V)
